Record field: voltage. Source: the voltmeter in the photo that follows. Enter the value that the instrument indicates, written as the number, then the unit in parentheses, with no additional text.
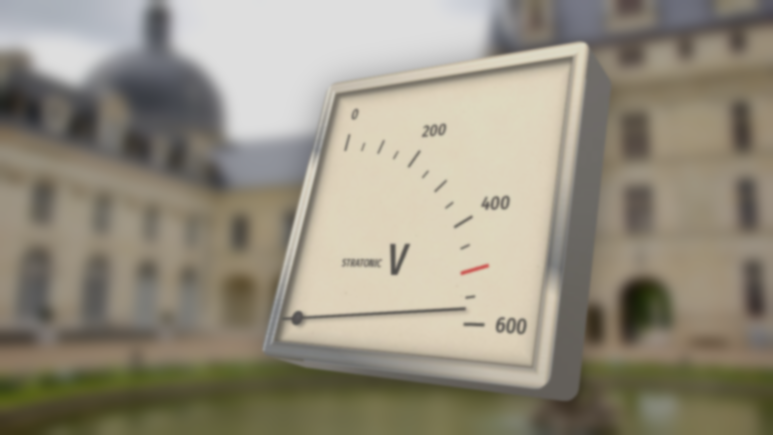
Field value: 575 (V)
